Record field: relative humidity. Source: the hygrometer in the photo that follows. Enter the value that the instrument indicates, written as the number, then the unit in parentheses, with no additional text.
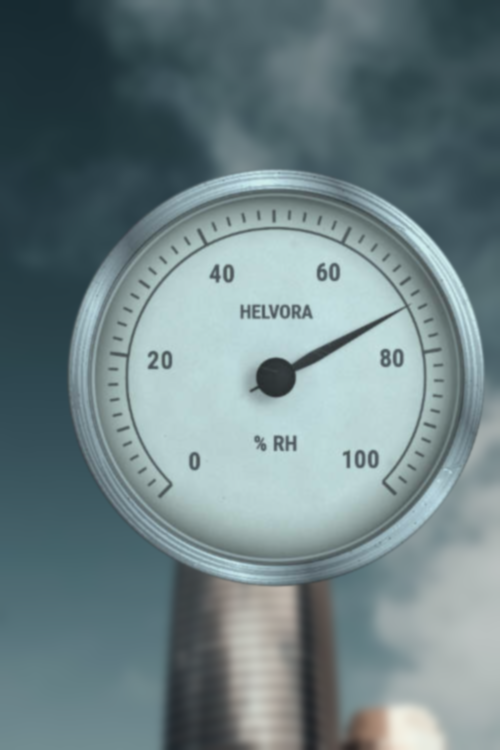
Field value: 73 (%)
